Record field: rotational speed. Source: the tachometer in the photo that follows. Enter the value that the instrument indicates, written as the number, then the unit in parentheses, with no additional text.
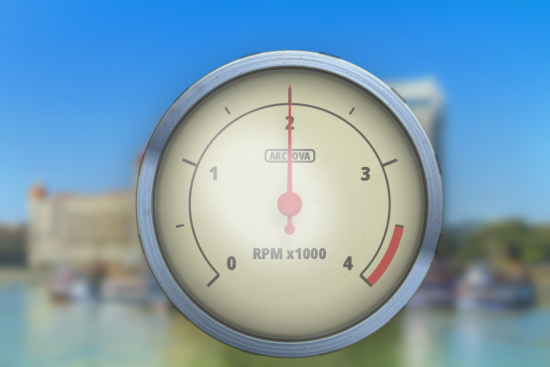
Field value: 2000 (rpm)
